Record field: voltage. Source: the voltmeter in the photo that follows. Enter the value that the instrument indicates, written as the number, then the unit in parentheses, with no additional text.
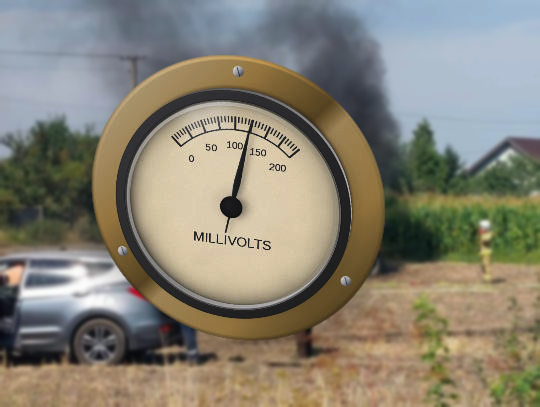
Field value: 125 (mV)
